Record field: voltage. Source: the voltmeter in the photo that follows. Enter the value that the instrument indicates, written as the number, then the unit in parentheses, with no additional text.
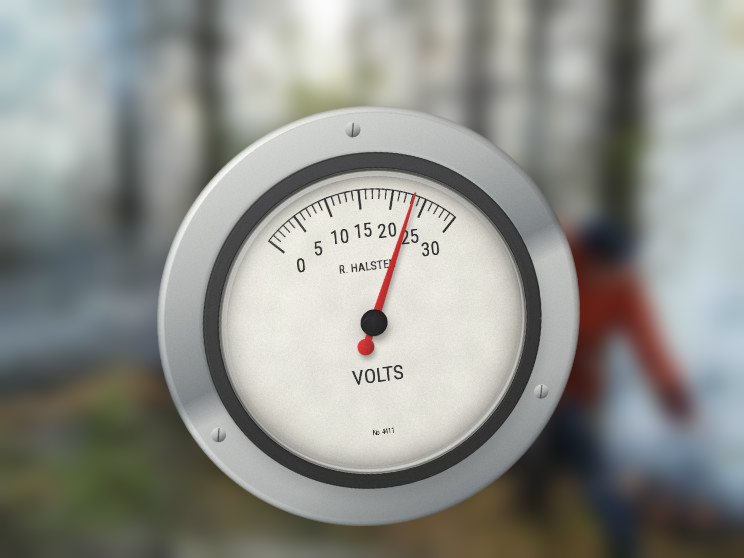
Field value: 23 (V)
